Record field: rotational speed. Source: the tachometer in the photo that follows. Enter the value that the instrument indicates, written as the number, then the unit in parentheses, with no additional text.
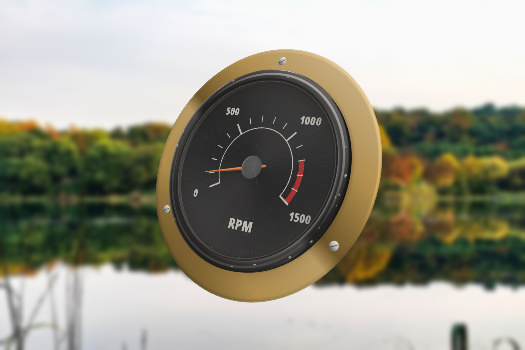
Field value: 100 (rpm)
